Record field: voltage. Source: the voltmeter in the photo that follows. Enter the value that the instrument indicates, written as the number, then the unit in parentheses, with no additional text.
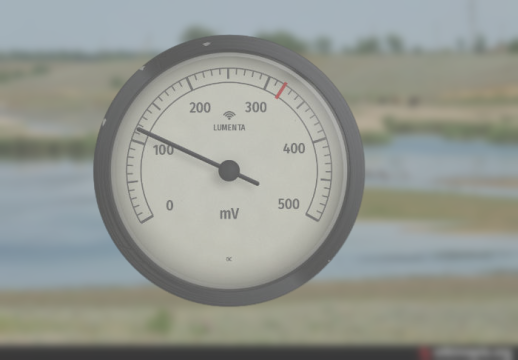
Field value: 115 (mV)
